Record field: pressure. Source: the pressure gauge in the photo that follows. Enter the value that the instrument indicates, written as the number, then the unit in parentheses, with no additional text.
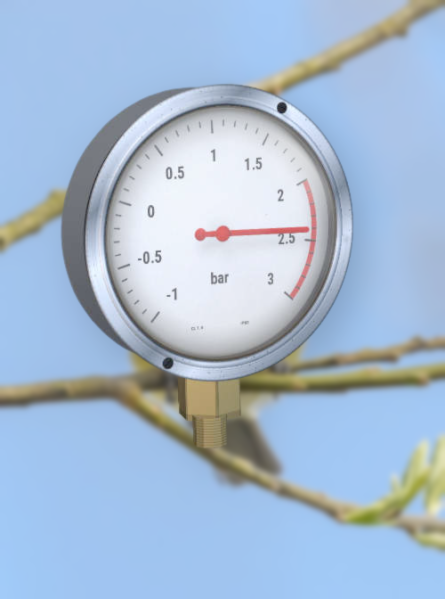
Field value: 2.4 (bar)
